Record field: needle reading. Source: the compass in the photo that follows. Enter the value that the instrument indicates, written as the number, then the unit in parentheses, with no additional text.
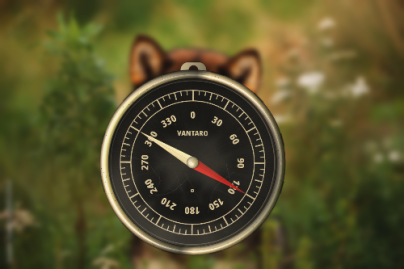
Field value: 120 (°)
